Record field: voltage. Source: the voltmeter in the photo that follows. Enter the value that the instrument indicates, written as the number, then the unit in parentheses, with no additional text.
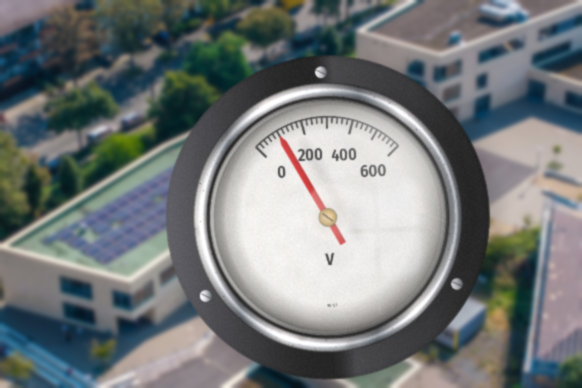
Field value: 100 (V)
